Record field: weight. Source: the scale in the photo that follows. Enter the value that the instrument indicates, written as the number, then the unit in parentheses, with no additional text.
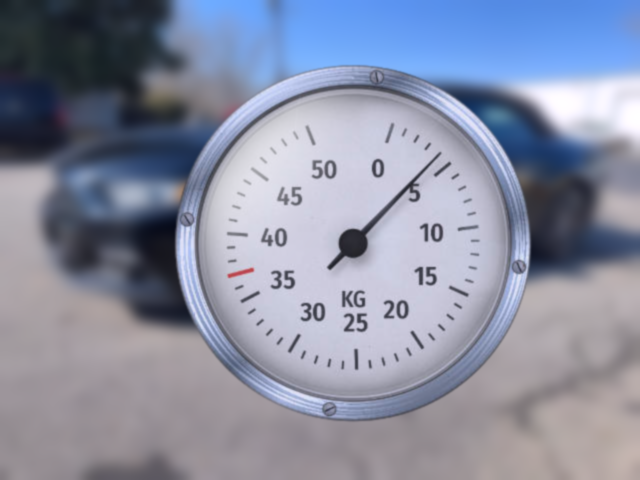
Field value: 4 (kg)
